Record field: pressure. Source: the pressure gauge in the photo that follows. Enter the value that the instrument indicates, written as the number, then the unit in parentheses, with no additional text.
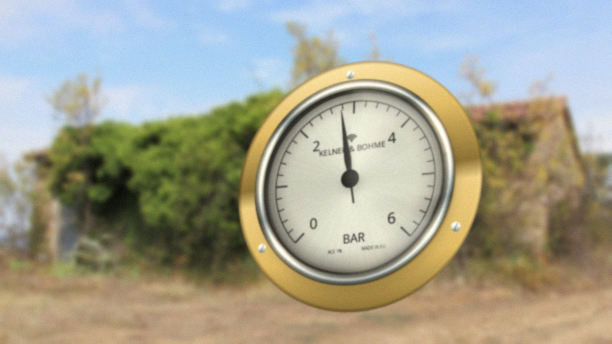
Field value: 2.8 (bar)
